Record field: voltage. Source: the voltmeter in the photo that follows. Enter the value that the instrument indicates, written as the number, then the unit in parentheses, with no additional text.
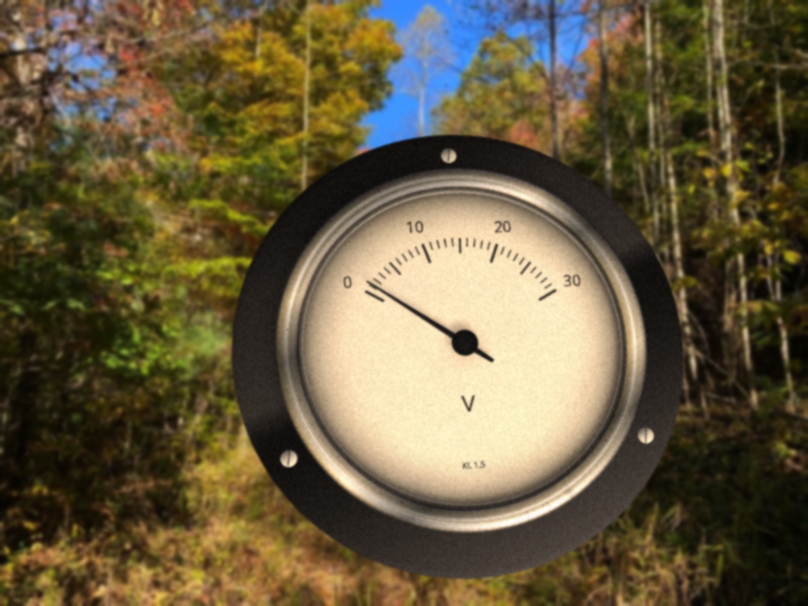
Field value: 1 (V)
